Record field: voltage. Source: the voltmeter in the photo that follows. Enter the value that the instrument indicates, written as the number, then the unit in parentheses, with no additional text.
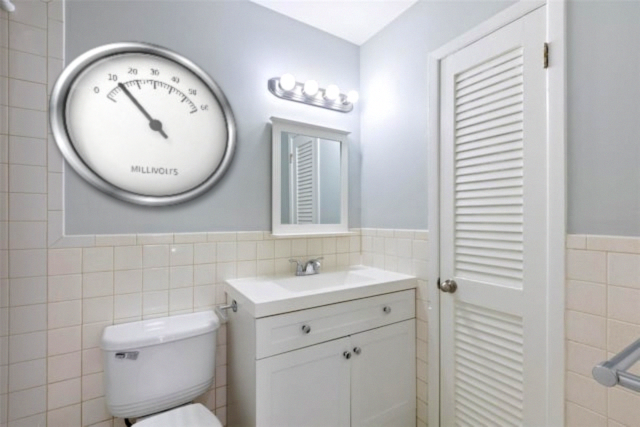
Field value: 10 (mV)
